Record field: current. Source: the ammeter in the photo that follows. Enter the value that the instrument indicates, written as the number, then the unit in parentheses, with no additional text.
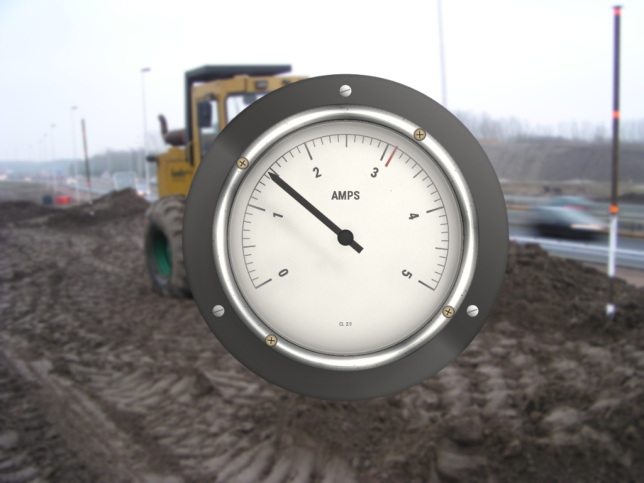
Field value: 1.45 (A)
